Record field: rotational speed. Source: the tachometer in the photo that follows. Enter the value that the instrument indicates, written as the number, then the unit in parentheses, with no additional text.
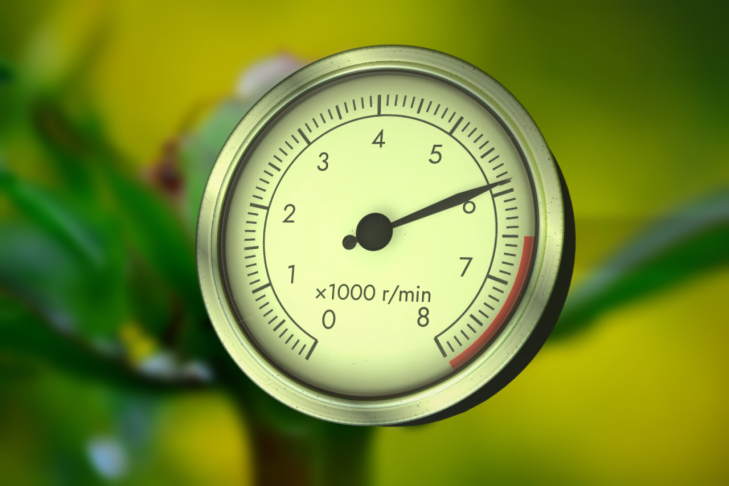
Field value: 5900 (rpm)
